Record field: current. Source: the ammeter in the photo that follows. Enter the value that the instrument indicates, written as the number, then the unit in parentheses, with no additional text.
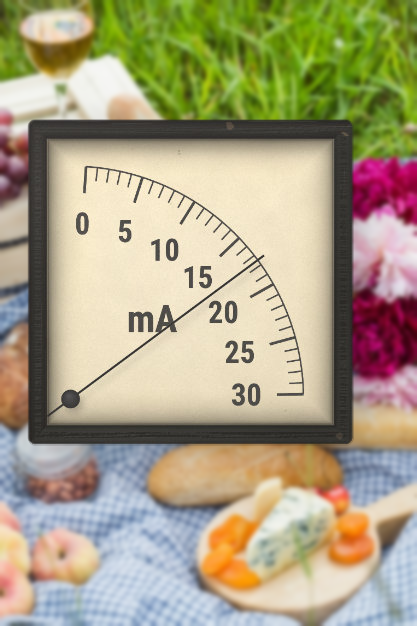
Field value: 17.5 (mA)
